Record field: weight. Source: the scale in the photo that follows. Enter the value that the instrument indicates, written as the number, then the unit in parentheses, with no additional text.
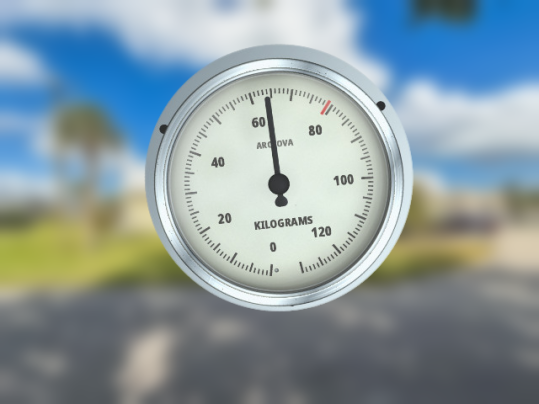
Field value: 64 (kg)
